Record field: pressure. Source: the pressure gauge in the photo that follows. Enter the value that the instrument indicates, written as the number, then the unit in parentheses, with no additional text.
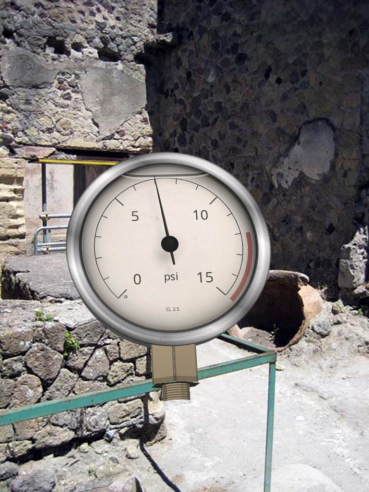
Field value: 7 (psi)
